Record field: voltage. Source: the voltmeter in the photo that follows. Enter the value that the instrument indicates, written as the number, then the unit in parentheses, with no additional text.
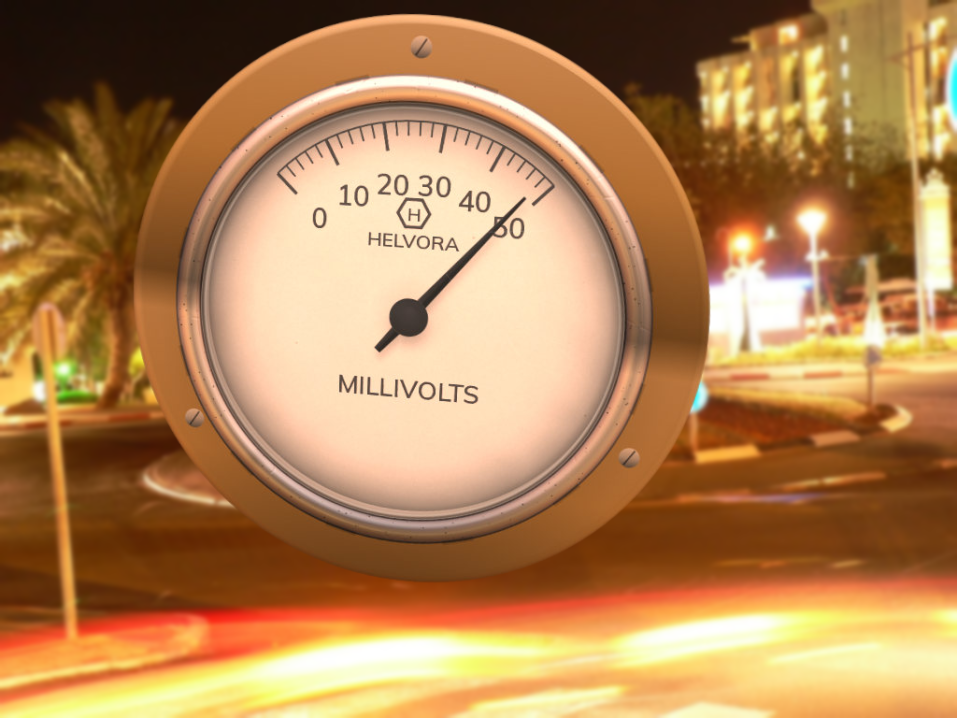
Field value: 48 (mV)
